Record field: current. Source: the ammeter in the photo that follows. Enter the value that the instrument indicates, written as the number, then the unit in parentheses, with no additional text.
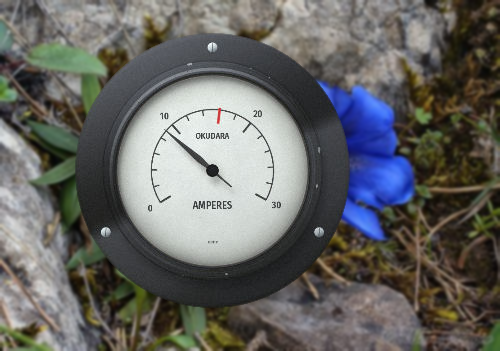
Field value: 9 (A)
